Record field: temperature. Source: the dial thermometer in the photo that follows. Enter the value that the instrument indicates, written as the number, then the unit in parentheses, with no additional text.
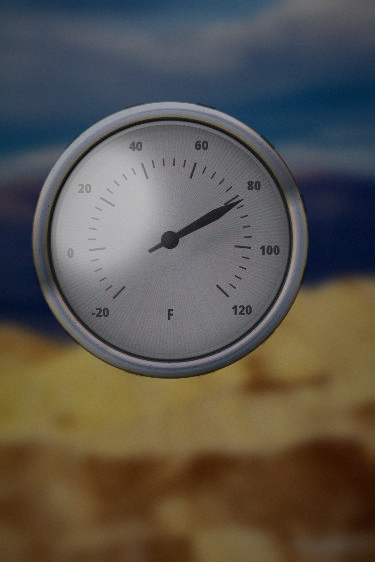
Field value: 82 (°F)
